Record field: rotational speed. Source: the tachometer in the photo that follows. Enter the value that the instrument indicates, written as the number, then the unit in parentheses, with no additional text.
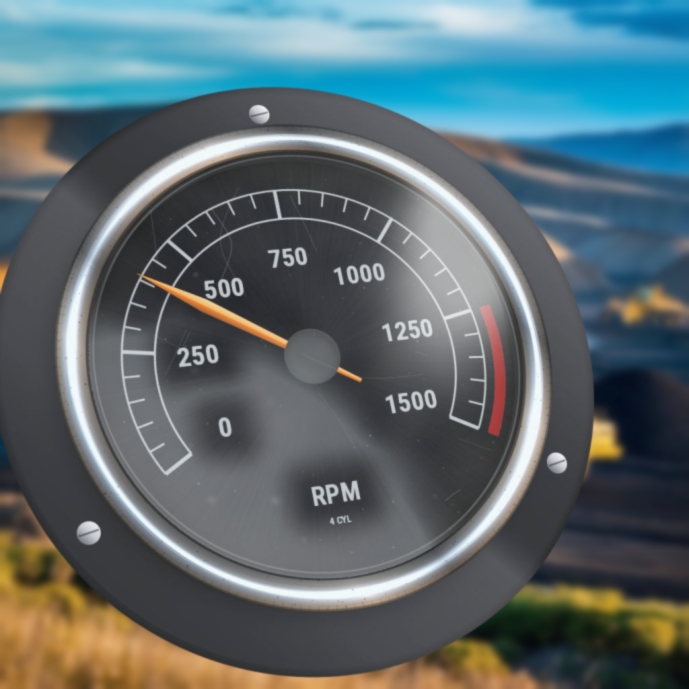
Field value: 400 (rpm)
